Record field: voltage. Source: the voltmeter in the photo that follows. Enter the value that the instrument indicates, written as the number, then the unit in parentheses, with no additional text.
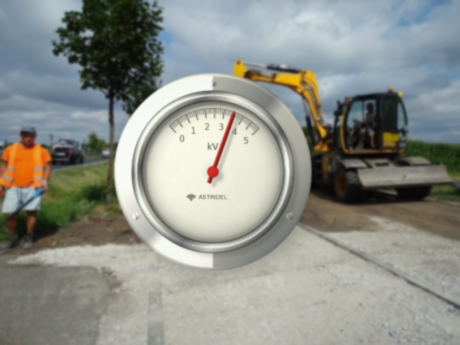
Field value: 3.5 (kV)
